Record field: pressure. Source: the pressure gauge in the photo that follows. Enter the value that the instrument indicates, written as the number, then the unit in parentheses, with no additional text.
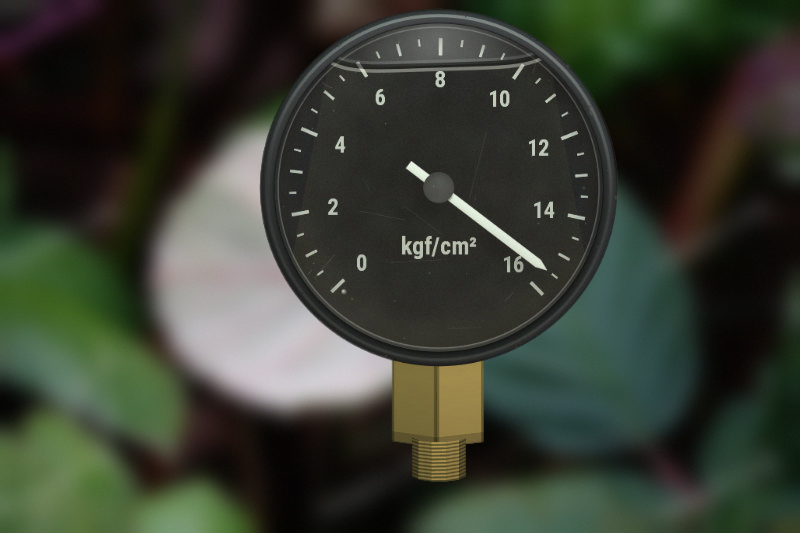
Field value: 15.5 (kg/cm²)
